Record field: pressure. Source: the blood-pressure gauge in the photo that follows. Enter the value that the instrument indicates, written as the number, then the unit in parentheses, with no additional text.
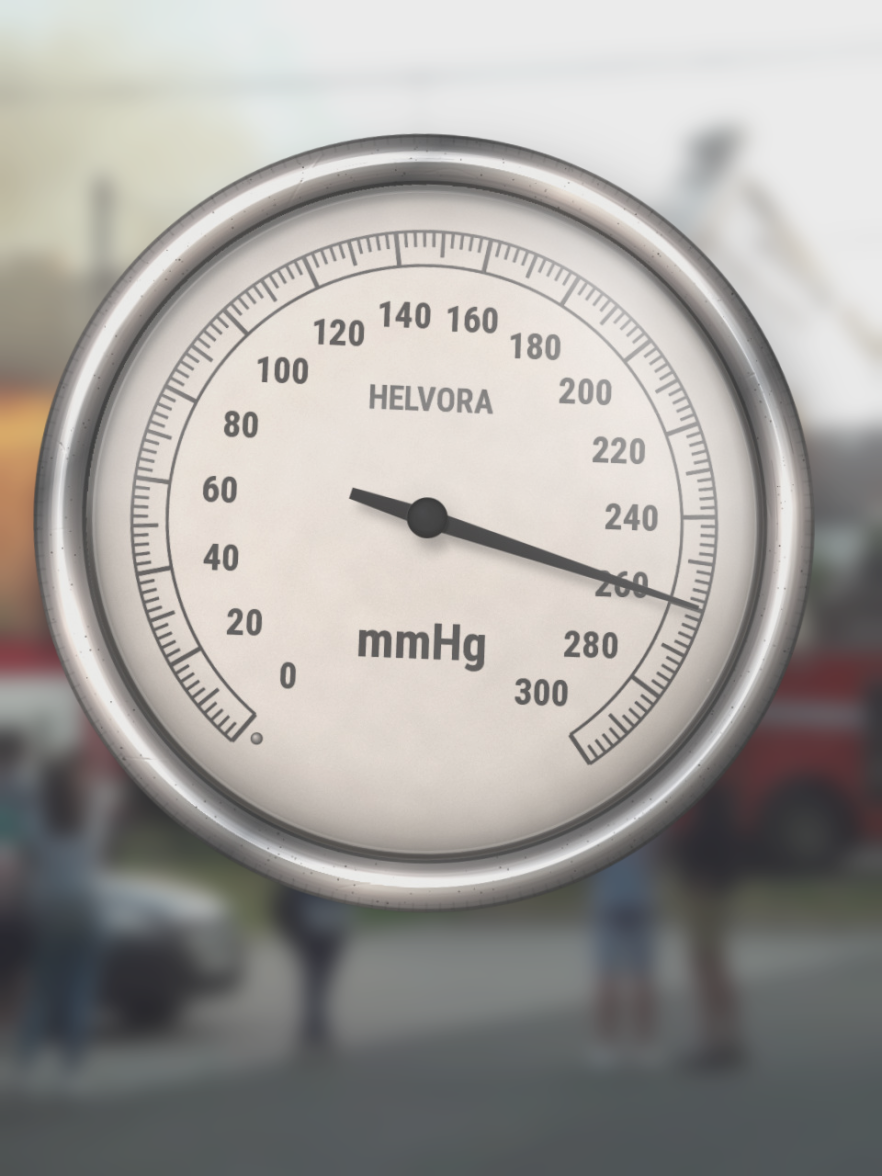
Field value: 260 (mmHg)
